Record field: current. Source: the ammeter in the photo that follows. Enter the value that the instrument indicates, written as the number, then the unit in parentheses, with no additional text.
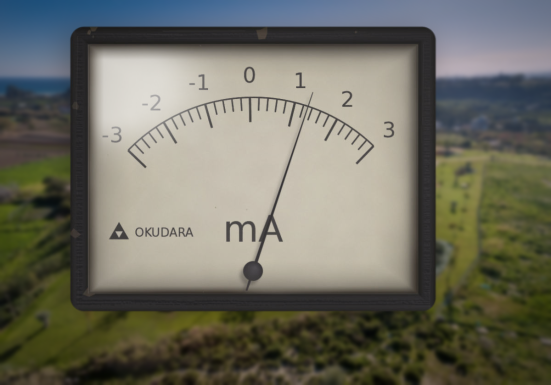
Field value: 1.3 (mA)
